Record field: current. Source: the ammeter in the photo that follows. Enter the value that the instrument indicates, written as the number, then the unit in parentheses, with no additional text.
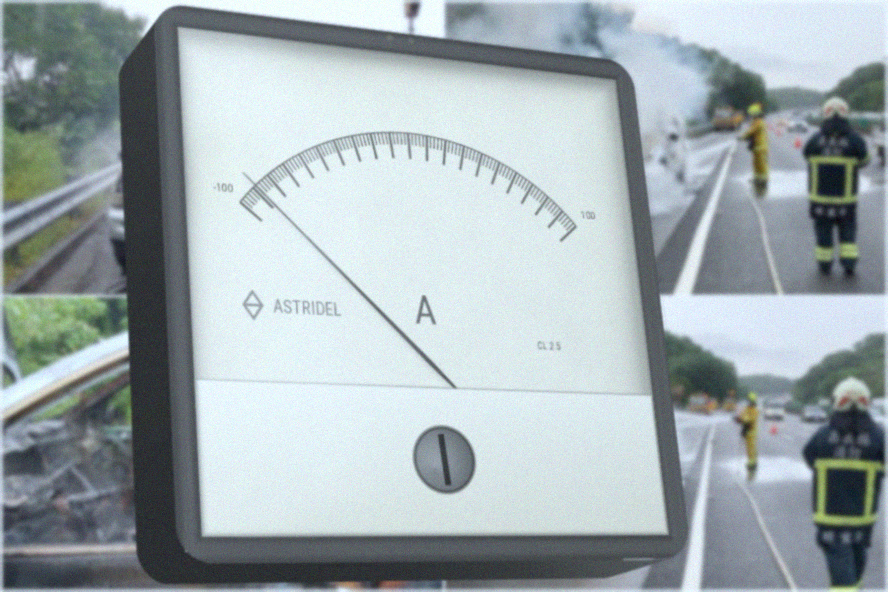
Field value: -90 (A)
